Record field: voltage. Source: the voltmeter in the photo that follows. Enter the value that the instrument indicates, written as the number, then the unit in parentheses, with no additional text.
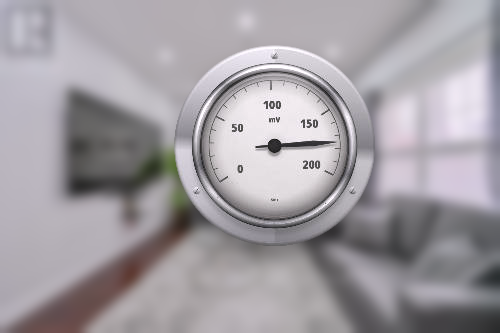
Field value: 175 (mV)
